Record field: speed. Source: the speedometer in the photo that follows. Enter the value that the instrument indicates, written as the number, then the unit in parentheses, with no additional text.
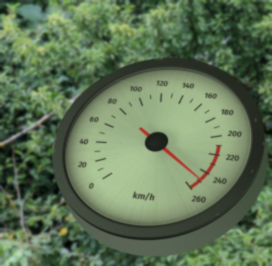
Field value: 250 (km/h)
